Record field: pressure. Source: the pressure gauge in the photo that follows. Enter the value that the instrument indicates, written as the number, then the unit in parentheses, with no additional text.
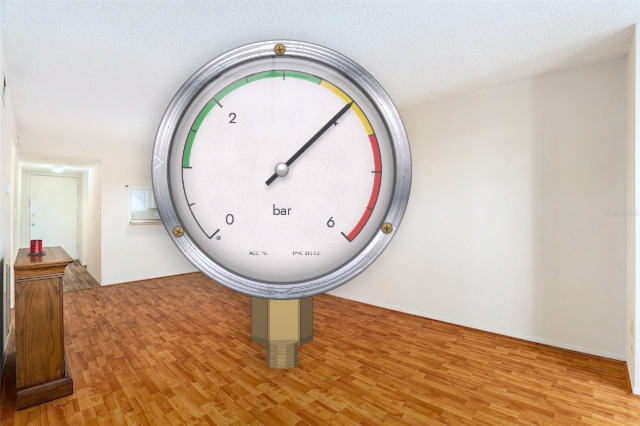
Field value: 4 (bar)
